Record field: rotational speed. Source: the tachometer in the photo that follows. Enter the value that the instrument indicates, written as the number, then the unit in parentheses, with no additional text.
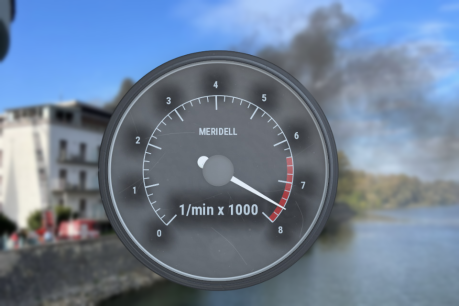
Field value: 7600 (rpm)
